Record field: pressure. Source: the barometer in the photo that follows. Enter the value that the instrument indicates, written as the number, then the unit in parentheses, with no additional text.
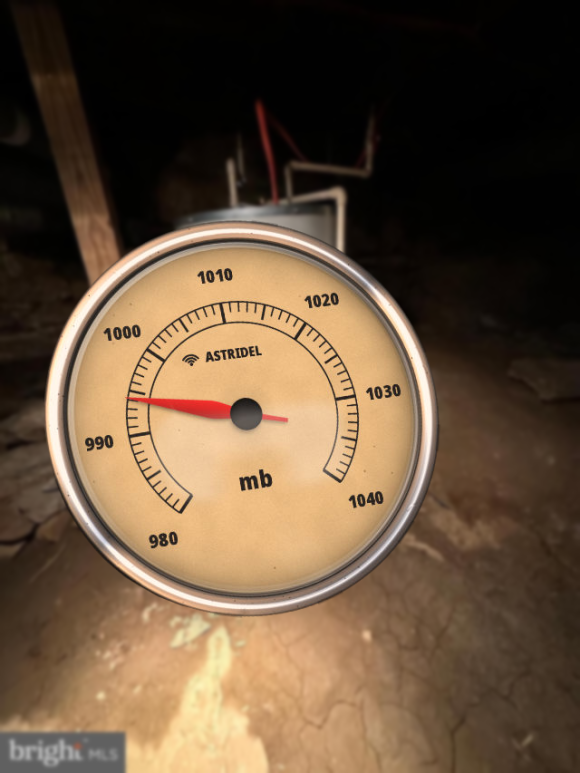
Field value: 994 (mbar)
